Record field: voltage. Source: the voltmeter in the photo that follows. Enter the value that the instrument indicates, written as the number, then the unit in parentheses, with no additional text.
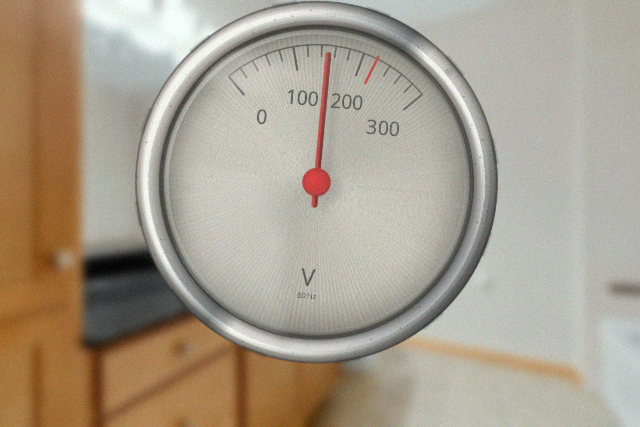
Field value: 150 (V)
